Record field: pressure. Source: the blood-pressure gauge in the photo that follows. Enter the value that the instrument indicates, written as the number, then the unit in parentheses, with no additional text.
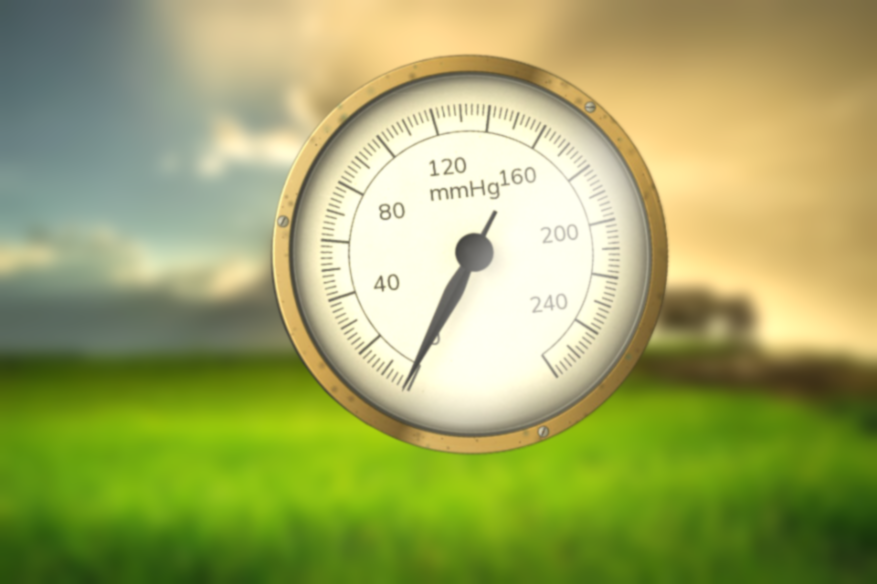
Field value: 2 (mmHg)
